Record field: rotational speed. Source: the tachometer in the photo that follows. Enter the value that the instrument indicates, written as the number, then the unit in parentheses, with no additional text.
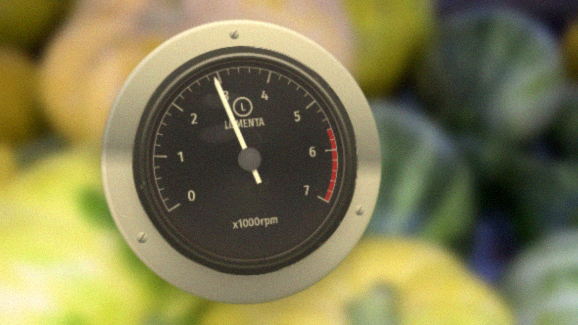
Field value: 2900 (rpm)
